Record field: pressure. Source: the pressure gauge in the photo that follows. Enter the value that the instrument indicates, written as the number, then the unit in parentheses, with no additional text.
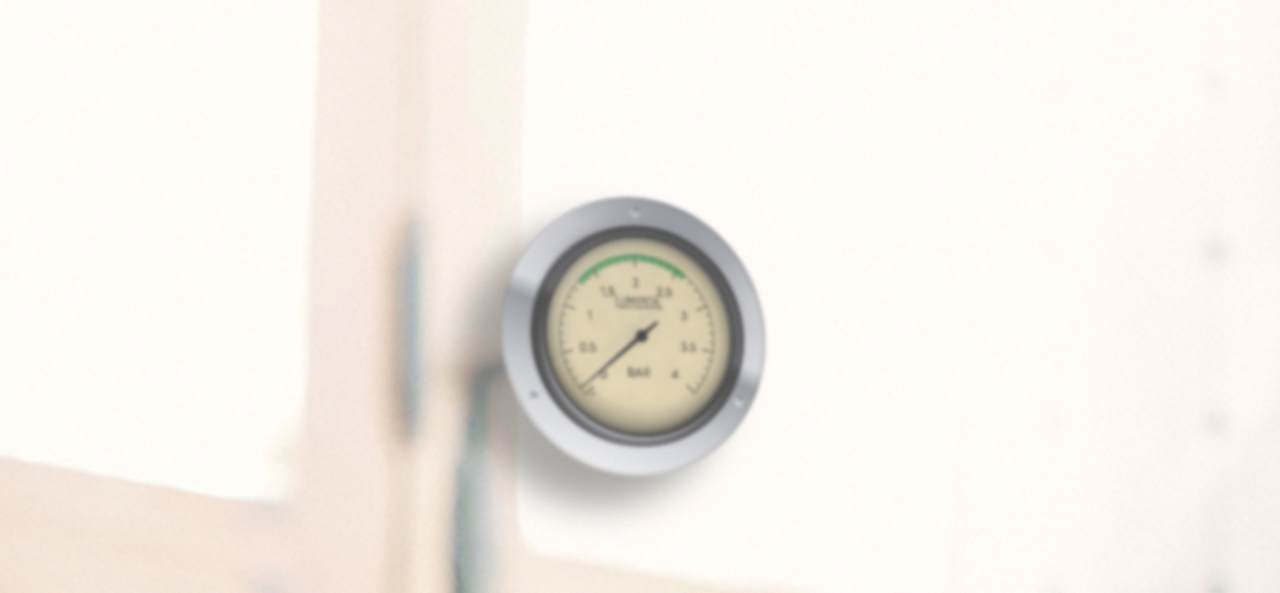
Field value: 0.1 (bar)
